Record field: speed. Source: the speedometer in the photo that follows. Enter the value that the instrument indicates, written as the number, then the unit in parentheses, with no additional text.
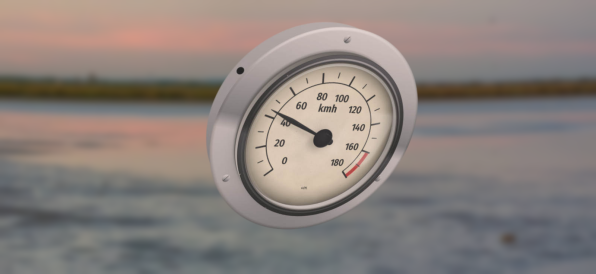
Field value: 45 (km/h)
